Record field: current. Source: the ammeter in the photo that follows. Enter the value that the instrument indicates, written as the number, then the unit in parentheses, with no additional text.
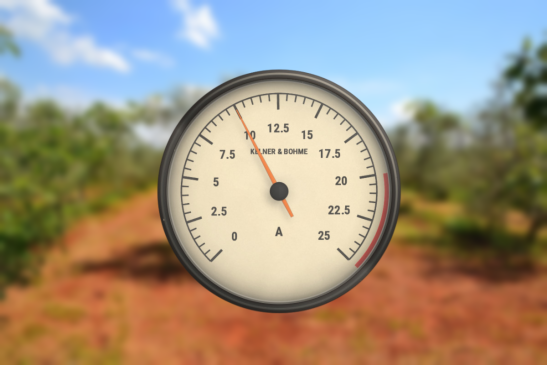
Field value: 10 (A)
